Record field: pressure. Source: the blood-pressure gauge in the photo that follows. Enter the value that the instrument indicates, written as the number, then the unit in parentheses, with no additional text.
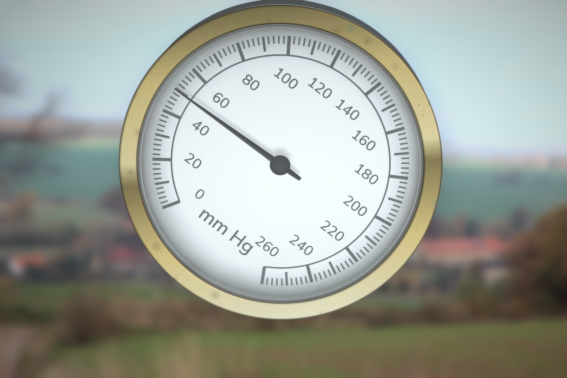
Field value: 50 (mmHg)
